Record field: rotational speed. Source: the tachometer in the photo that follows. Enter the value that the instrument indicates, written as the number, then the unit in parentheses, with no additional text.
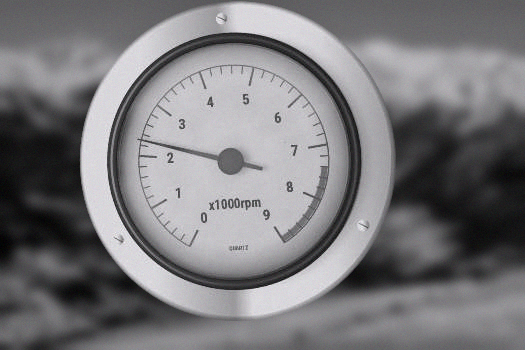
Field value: 2300 (rpm)
